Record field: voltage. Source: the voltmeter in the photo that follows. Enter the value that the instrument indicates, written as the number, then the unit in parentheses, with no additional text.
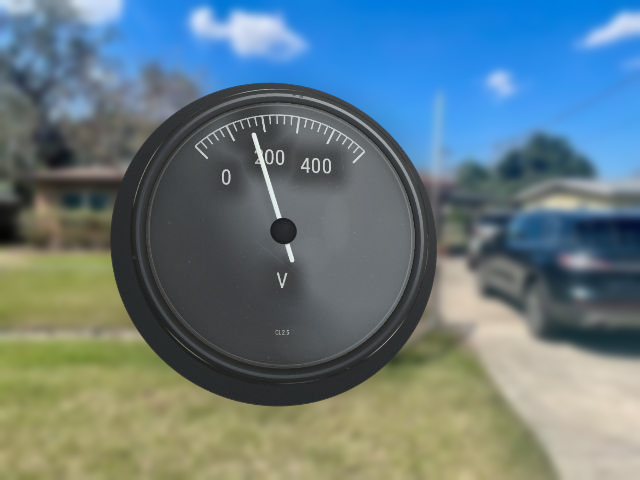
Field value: 160 (V)
